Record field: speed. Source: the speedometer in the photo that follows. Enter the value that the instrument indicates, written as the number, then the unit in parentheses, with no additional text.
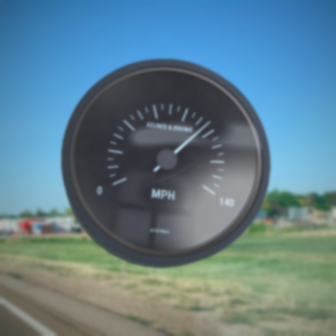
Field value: 95 (mph)
